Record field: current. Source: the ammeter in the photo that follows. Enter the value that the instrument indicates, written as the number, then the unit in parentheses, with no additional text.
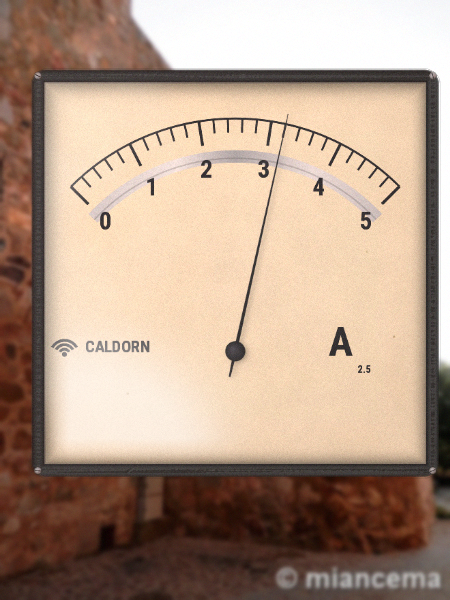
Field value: 3.2 (A)
